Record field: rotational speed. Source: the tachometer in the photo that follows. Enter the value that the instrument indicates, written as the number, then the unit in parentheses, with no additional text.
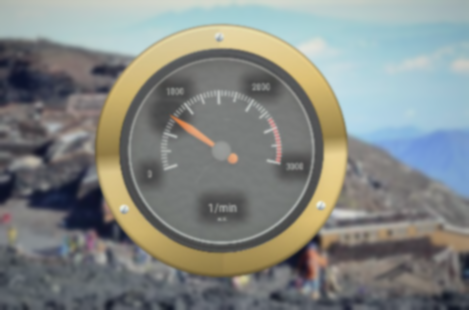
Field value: 750 (rpm)
